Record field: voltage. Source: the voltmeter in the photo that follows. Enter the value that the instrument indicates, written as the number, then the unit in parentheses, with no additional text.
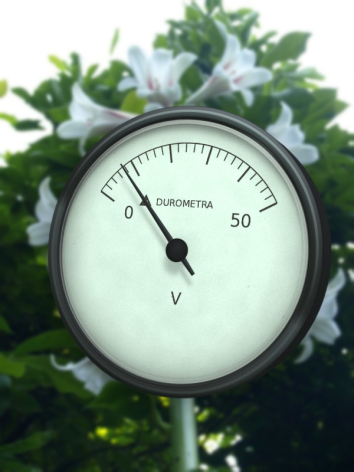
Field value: 8 (V)
